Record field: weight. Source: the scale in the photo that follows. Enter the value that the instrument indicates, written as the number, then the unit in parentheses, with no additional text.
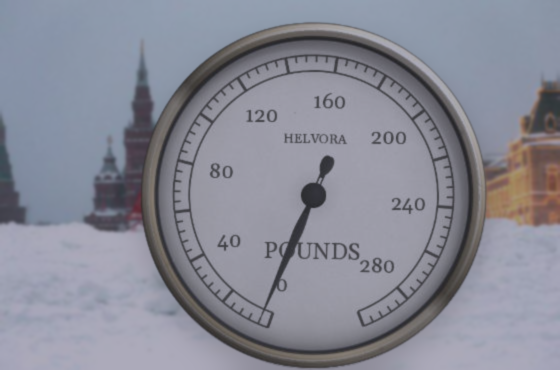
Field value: 4 (lb)
